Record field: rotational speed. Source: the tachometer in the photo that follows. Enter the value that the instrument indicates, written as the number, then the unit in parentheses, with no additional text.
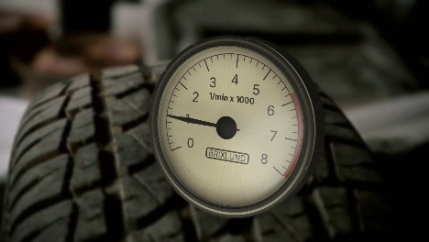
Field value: 1000 (rpm)
